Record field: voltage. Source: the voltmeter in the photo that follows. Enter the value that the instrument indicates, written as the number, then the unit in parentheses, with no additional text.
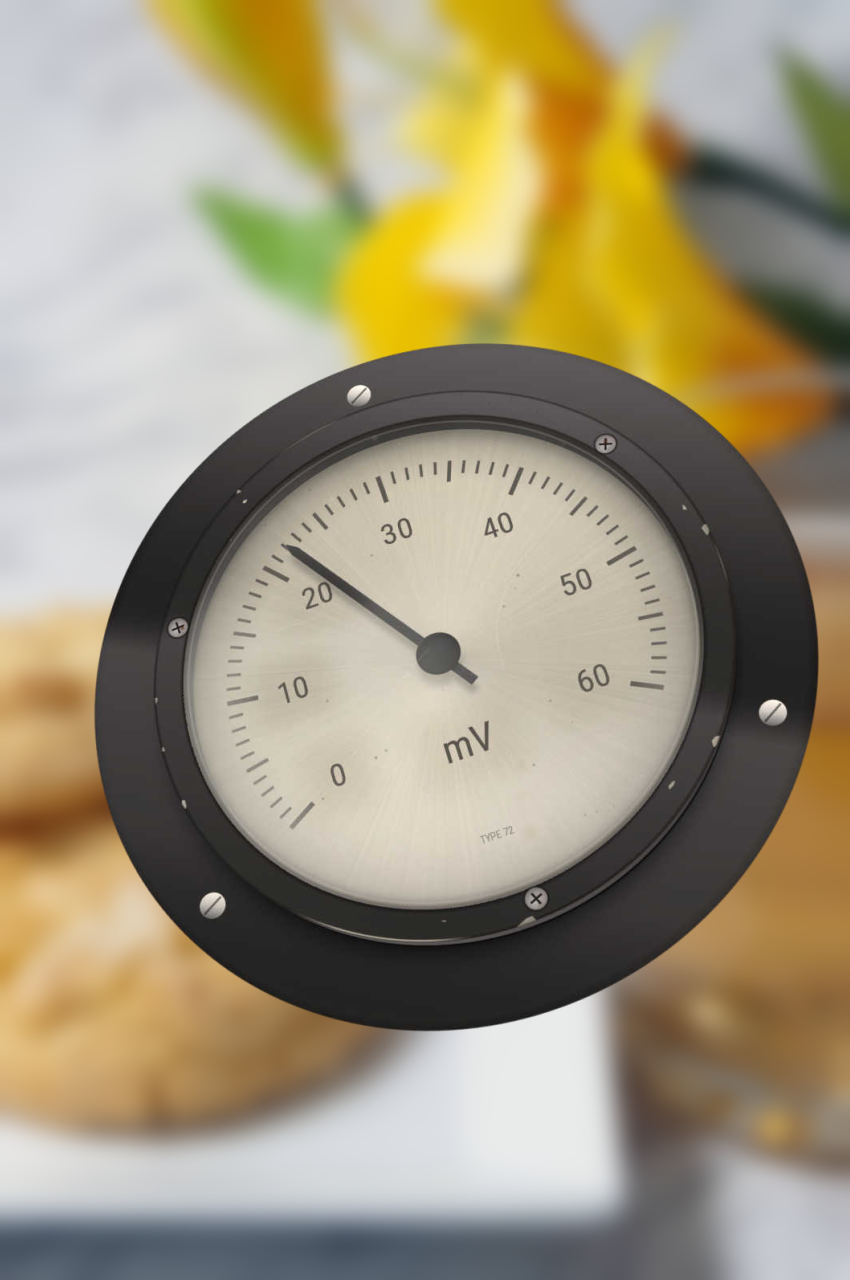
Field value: 22 (mV)
